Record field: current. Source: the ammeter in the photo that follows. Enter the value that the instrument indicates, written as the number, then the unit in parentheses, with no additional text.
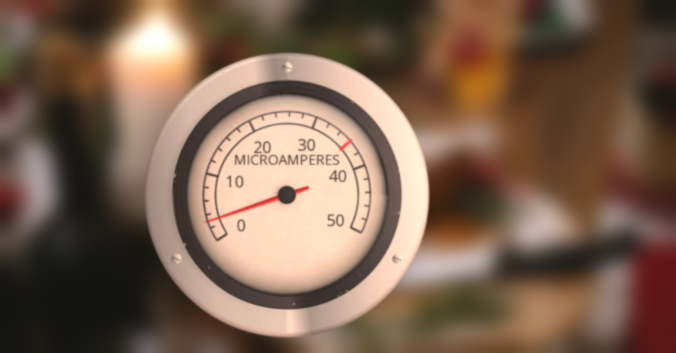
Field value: 3 (µA)
